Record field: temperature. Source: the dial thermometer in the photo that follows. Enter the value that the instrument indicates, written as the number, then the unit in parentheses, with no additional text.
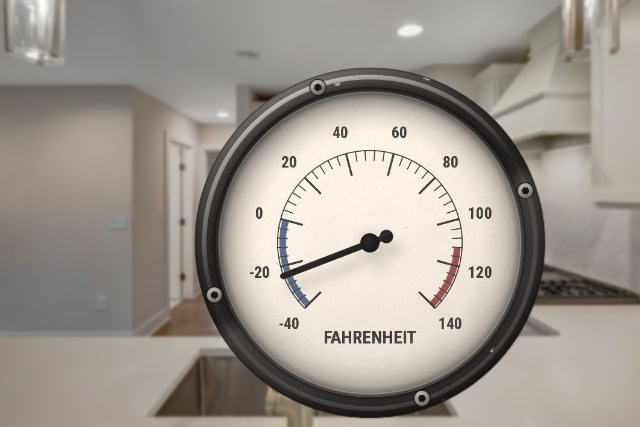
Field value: -24 (°F)
